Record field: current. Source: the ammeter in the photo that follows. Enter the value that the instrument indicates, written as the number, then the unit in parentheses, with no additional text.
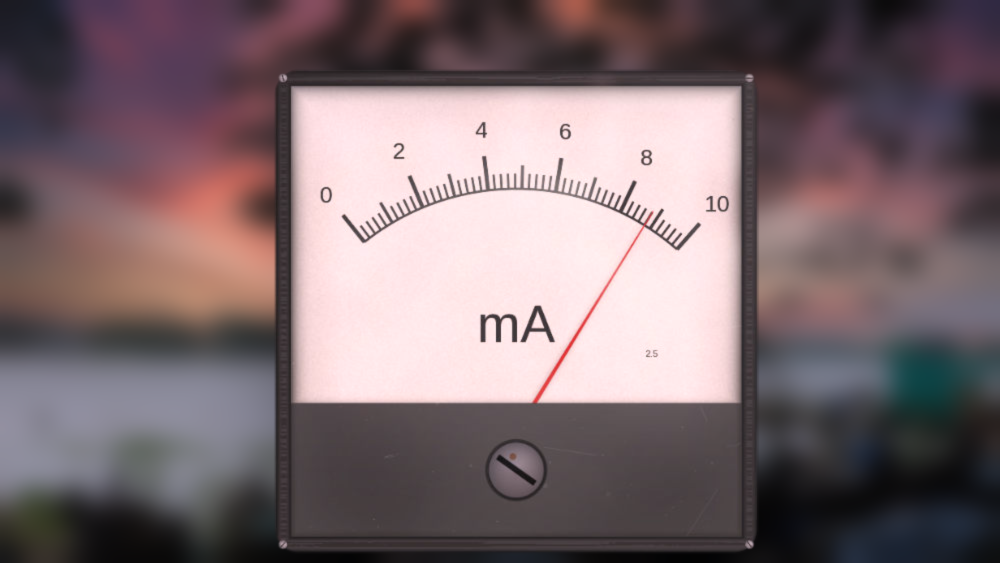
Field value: 8.8 (mA)
